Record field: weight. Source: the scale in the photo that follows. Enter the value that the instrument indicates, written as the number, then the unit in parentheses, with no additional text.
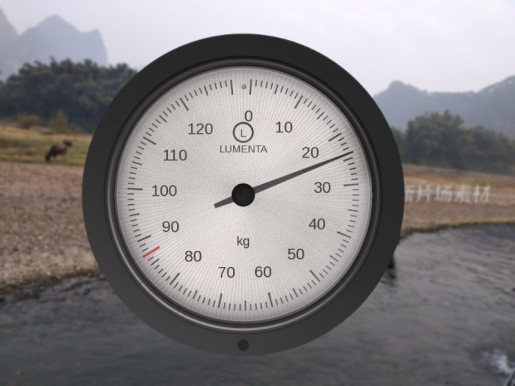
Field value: 24 (kg)
